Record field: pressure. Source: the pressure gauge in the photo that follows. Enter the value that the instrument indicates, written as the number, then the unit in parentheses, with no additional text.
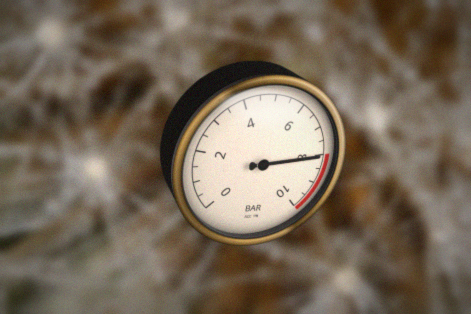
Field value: 8 (bar)
